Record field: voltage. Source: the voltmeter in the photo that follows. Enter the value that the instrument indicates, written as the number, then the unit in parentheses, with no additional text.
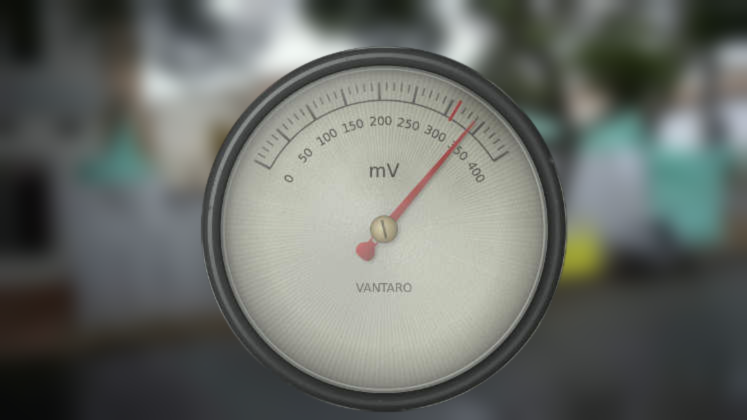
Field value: 340 (mV)
